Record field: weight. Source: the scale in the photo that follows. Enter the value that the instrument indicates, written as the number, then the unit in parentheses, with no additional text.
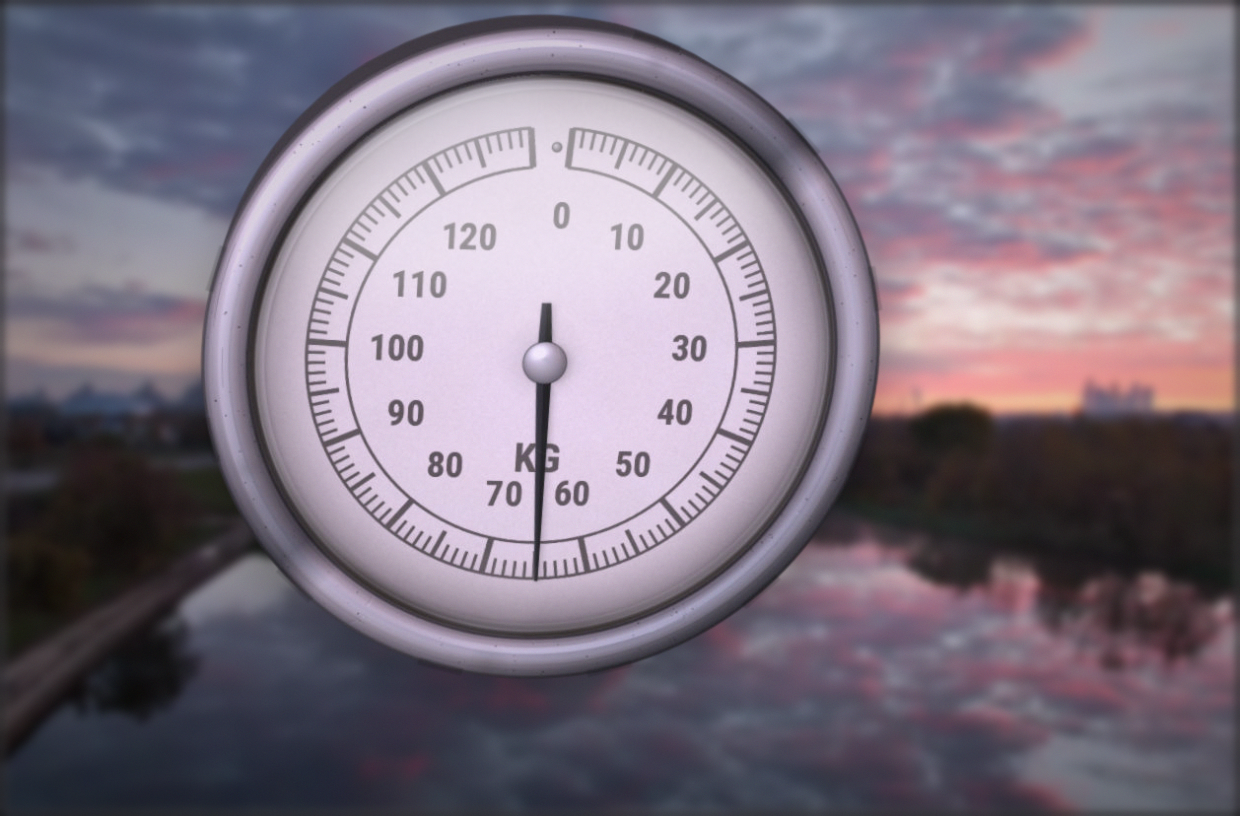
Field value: 65 (kg)
